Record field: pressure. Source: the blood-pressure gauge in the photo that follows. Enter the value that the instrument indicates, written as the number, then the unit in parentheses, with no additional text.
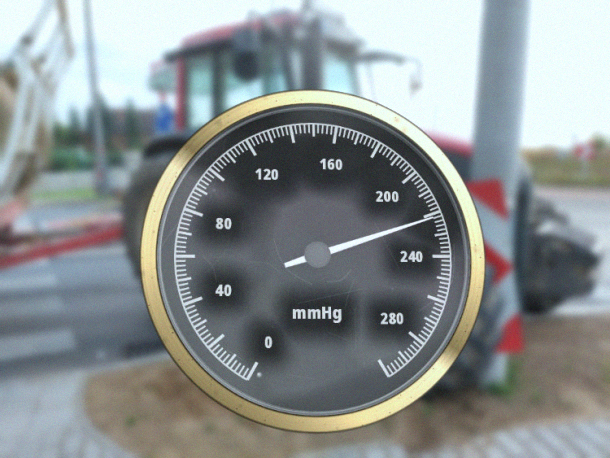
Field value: 222 (mmHg)
